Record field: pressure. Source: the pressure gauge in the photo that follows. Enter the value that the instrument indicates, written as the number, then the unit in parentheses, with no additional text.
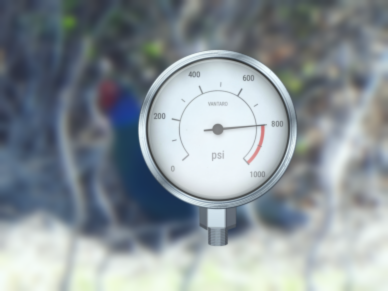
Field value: 800 (psi)
